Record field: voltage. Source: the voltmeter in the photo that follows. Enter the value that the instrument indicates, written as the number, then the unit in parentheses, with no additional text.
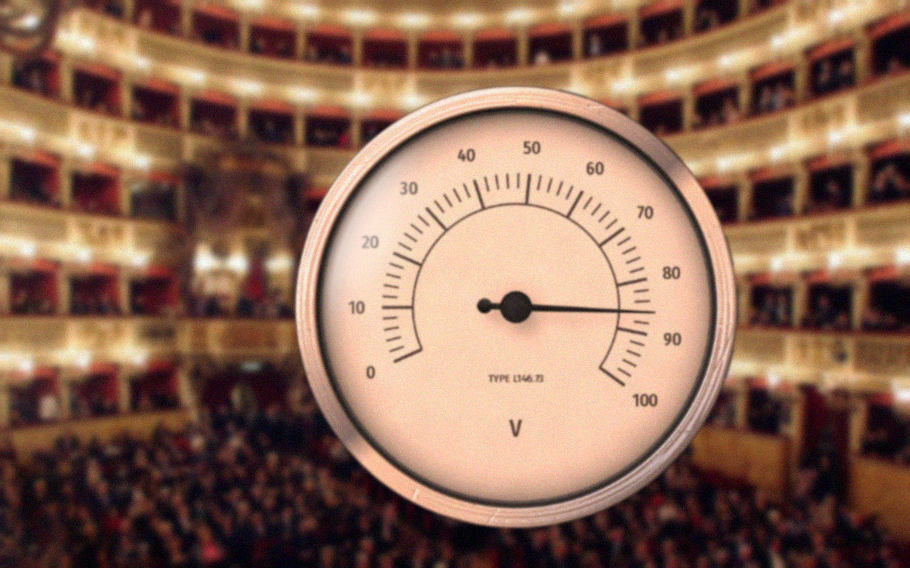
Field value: 86 (V)
